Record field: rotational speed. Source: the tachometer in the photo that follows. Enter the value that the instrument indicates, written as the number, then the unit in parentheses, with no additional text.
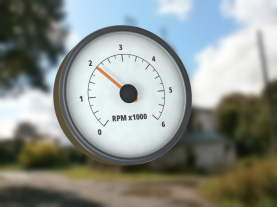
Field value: 2000 (rpm)
